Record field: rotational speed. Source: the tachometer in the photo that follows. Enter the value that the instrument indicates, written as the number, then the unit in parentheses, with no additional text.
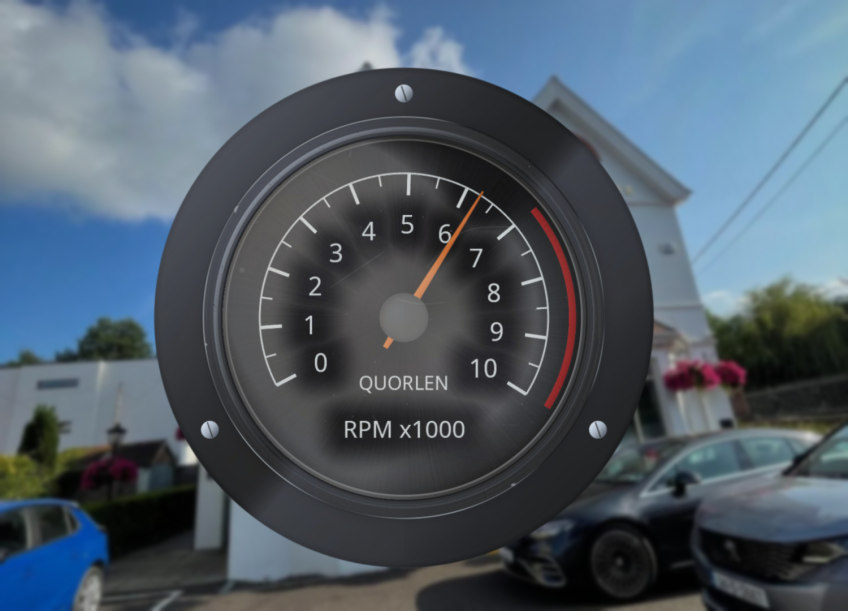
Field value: 6250 (rpm)
